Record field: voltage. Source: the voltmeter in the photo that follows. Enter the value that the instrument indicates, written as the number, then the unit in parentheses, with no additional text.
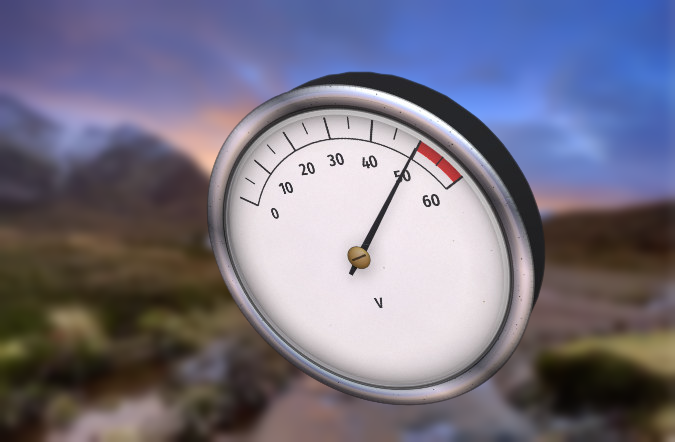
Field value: 50 (V)
